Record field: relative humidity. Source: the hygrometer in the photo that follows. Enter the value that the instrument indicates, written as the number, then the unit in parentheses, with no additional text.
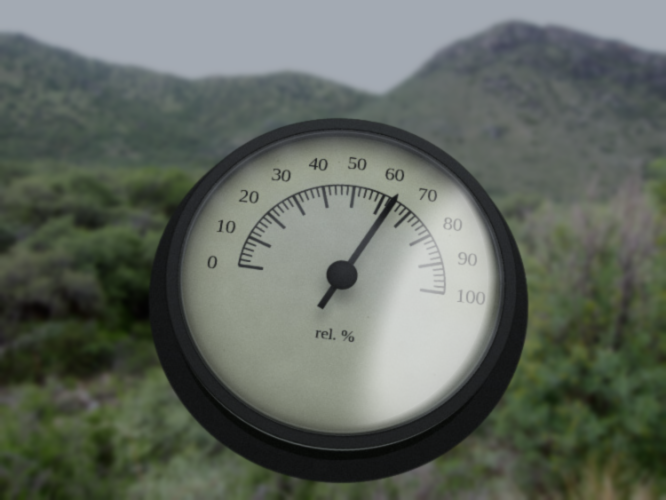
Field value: 64 (%)
